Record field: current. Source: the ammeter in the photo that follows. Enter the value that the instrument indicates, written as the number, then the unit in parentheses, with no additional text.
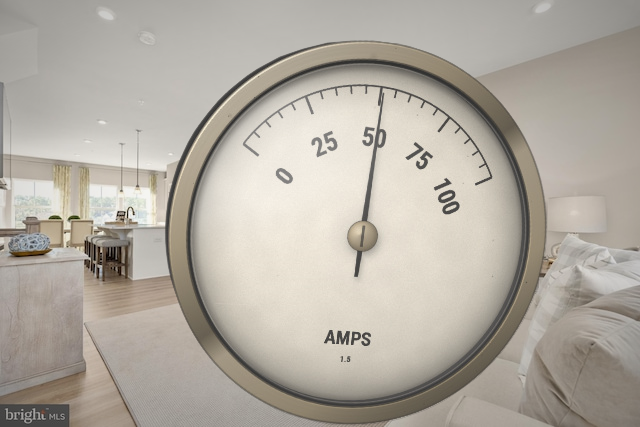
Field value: 50 (A)
